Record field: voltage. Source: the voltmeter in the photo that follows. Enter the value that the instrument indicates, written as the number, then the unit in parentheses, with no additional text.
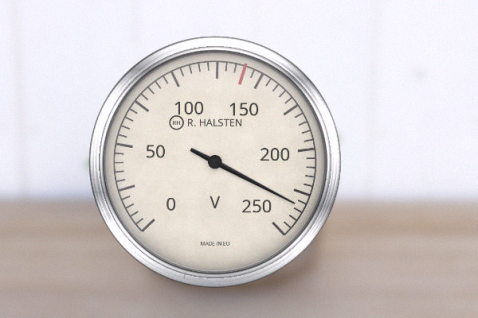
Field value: 232.5 (V)
